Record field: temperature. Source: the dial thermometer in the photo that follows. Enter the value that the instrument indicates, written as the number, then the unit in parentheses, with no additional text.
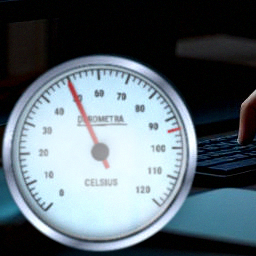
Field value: 50 (°C)
